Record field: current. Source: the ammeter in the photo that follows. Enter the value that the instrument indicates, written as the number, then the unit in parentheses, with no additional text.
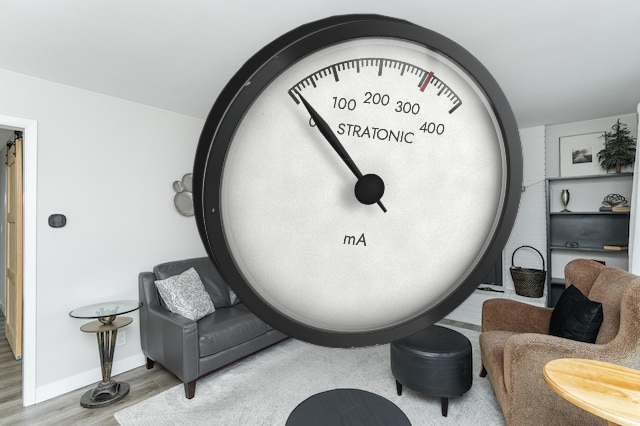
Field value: 10 (mA)
